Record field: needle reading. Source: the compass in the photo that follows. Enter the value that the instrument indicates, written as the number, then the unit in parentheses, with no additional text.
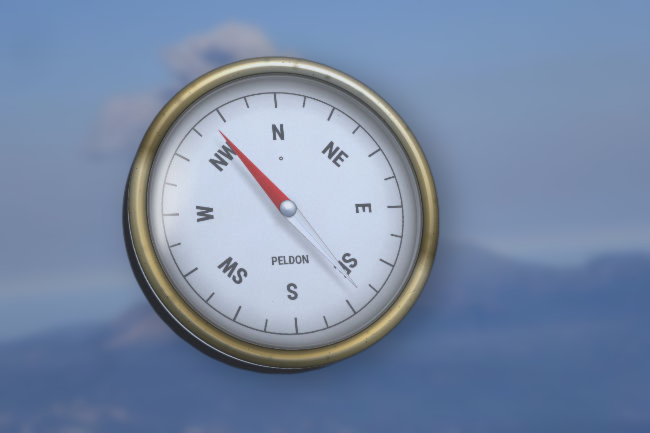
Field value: 322.5 (°)
